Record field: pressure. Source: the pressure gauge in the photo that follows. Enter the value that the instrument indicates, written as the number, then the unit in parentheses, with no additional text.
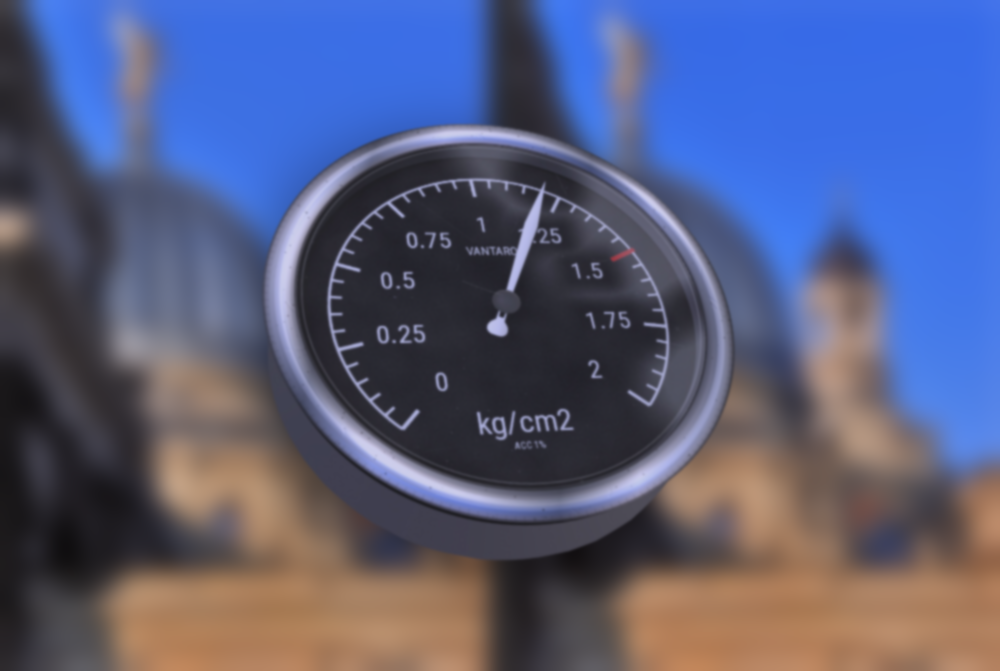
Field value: 1.2 (kg/cm²)
